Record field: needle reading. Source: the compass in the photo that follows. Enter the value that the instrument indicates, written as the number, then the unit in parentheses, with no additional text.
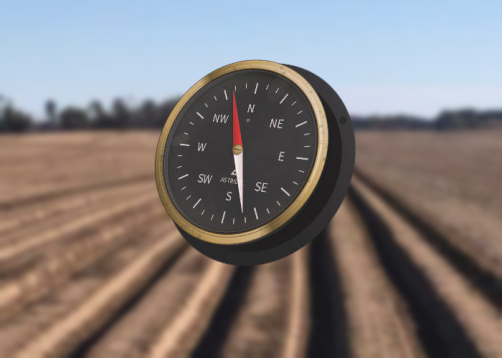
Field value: 340 (°)
